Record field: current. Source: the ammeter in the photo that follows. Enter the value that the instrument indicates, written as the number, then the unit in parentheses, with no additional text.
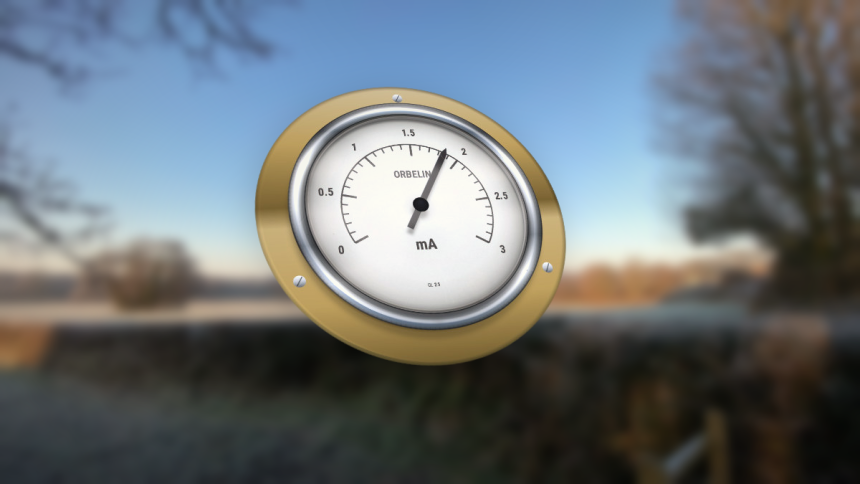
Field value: 1.85 (mA)
